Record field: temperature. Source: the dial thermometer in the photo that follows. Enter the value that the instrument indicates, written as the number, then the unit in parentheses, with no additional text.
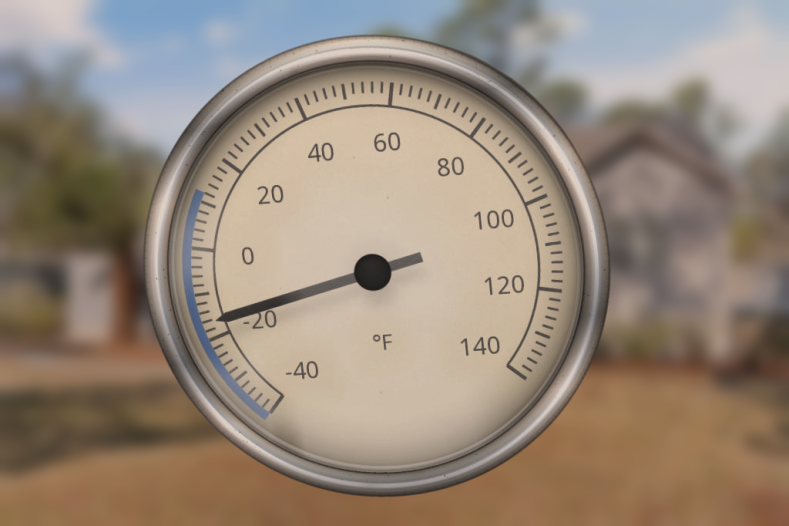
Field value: -16 (°F)
